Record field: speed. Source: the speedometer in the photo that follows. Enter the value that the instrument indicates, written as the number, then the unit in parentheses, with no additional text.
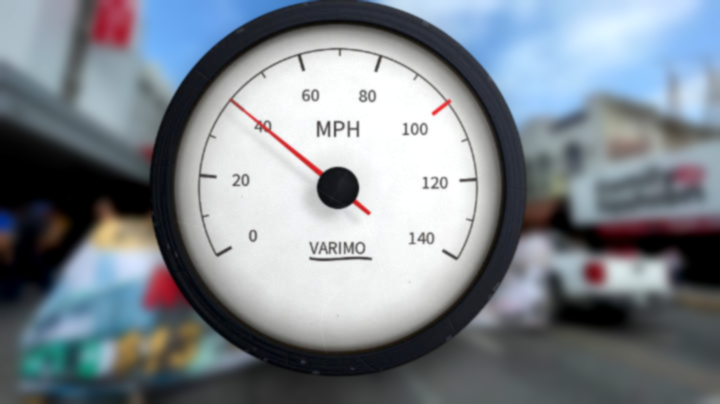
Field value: 40 (mph)
